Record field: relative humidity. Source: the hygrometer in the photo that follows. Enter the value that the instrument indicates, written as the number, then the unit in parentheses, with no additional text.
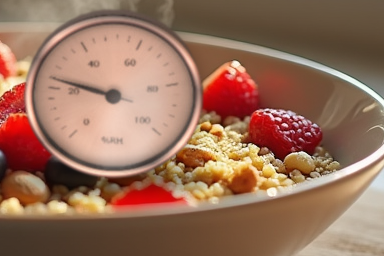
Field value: 24 (%)
